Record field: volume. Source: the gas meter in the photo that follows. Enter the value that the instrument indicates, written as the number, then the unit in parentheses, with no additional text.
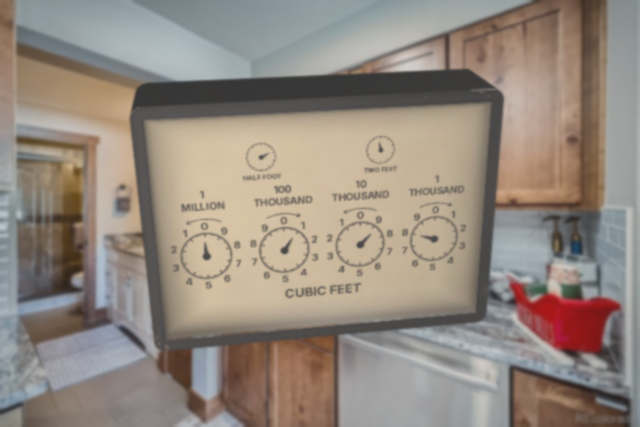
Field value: 8800 (ft³)
